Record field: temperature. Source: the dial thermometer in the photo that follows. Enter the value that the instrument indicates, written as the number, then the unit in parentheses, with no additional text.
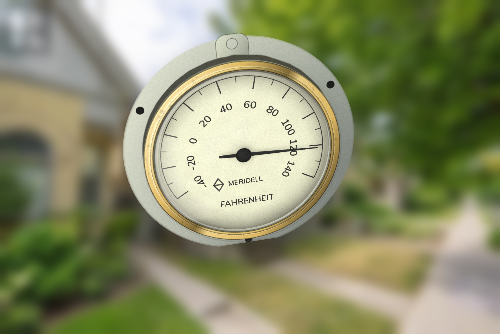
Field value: 120 (°F)
